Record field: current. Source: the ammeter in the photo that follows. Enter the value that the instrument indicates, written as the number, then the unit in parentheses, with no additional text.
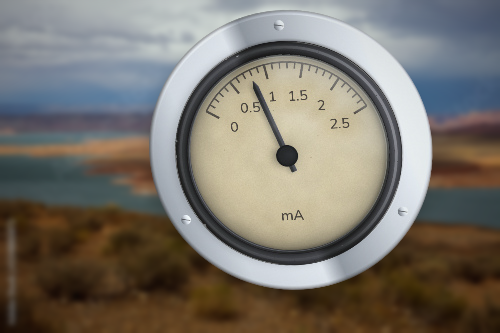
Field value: 0.8 (mA)
